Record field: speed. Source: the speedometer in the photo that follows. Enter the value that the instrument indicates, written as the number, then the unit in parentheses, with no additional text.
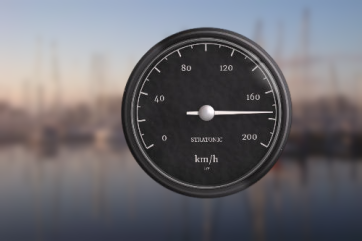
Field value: 175 (km/h)
